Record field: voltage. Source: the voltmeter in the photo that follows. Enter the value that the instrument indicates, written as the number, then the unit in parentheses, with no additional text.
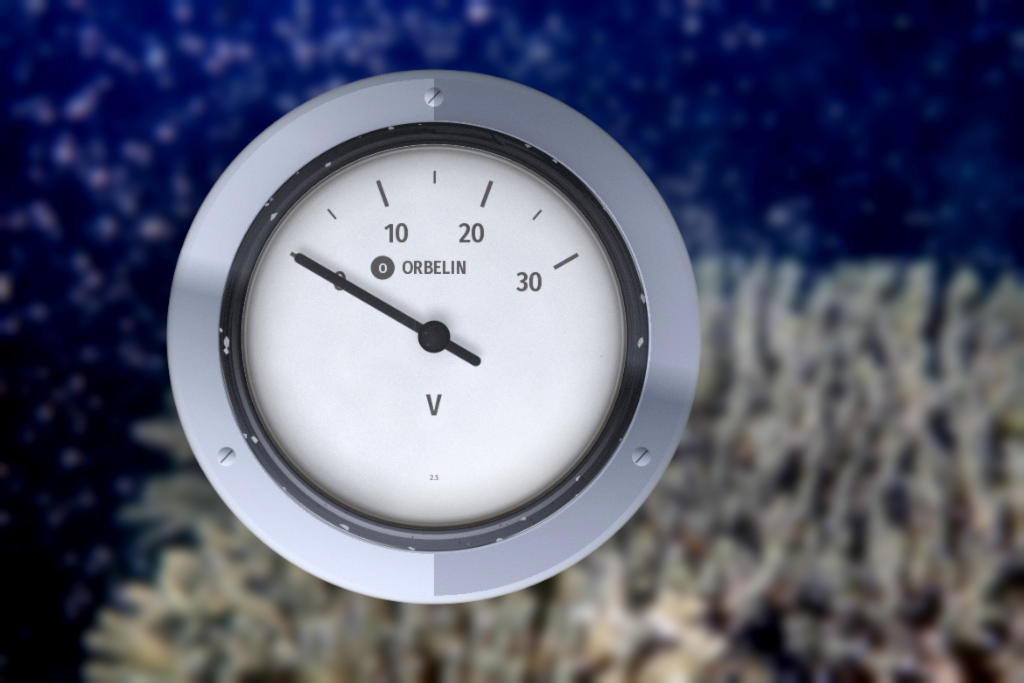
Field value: 0 (V)
